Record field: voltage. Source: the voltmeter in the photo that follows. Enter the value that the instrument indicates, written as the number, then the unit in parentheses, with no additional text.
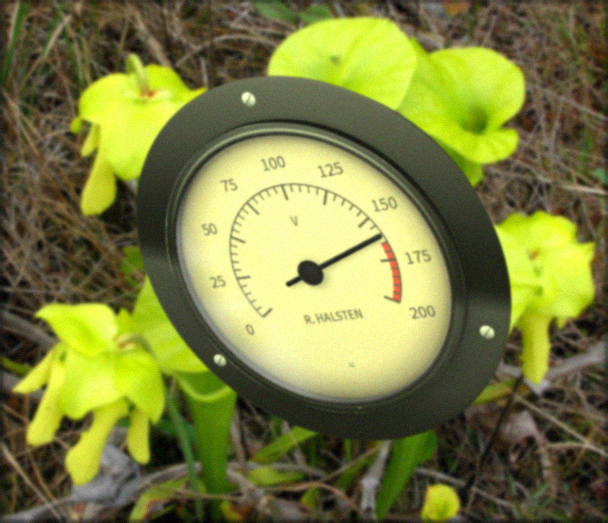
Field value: 160 (V)
